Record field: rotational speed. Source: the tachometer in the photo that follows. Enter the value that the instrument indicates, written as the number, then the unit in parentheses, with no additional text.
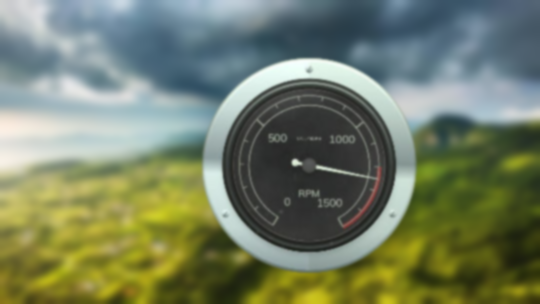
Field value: 1250 (rpm)
